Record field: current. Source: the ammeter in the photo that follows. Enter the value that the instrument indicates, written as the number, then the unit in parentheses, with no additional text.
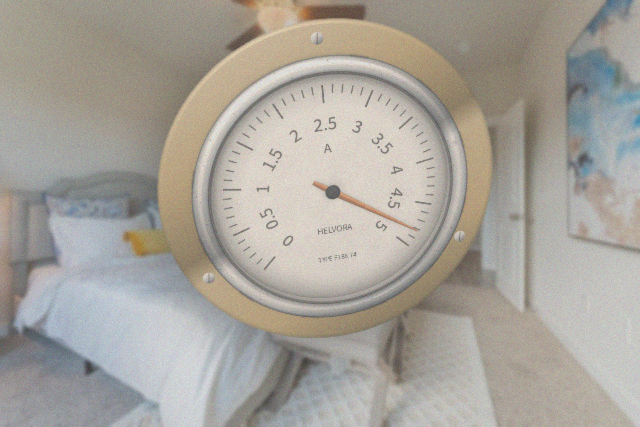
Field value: 4.8 (A)
